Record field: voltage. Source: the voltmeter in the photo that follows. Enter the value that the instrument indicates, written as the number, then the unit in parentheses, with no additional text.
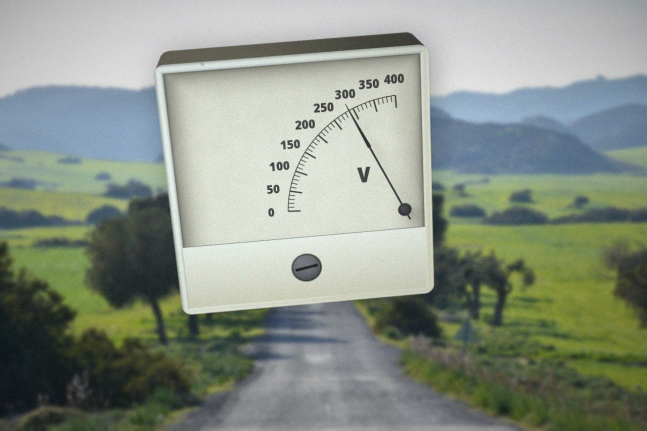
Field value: 290 (V)
